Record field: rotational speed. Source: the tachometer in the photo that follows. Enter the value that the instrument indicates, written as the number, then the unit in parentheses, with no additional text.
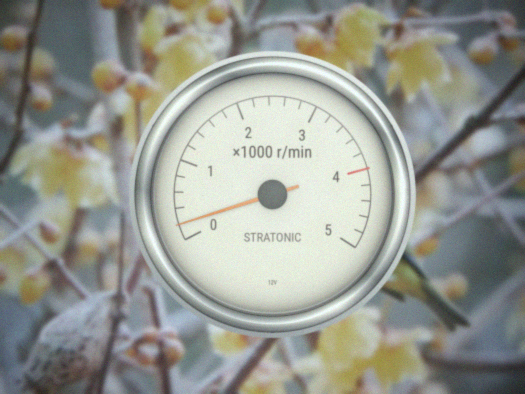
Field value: 200 (rpm)
